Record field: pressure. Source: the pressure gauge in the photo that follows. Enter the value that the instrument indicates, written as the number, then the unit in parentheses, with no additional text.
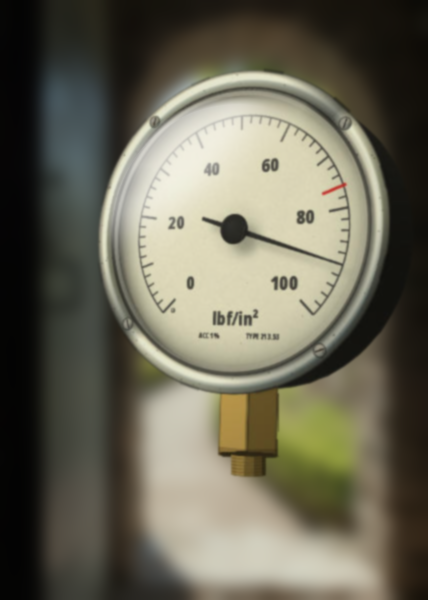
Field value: 90 (psi)
